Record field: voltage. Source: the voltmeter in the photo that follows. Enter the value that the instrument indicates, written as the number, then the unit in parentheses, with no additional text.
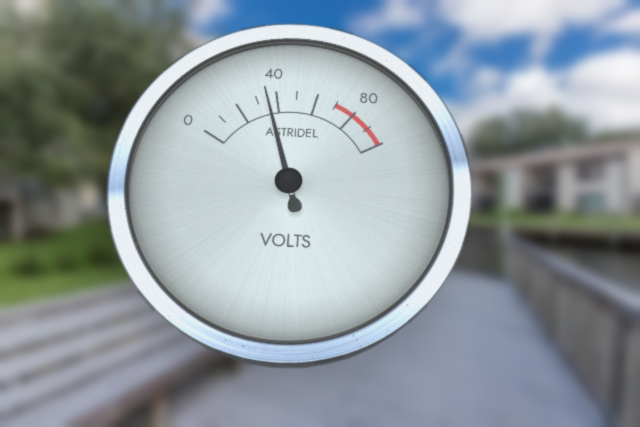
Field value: 35 (V)
